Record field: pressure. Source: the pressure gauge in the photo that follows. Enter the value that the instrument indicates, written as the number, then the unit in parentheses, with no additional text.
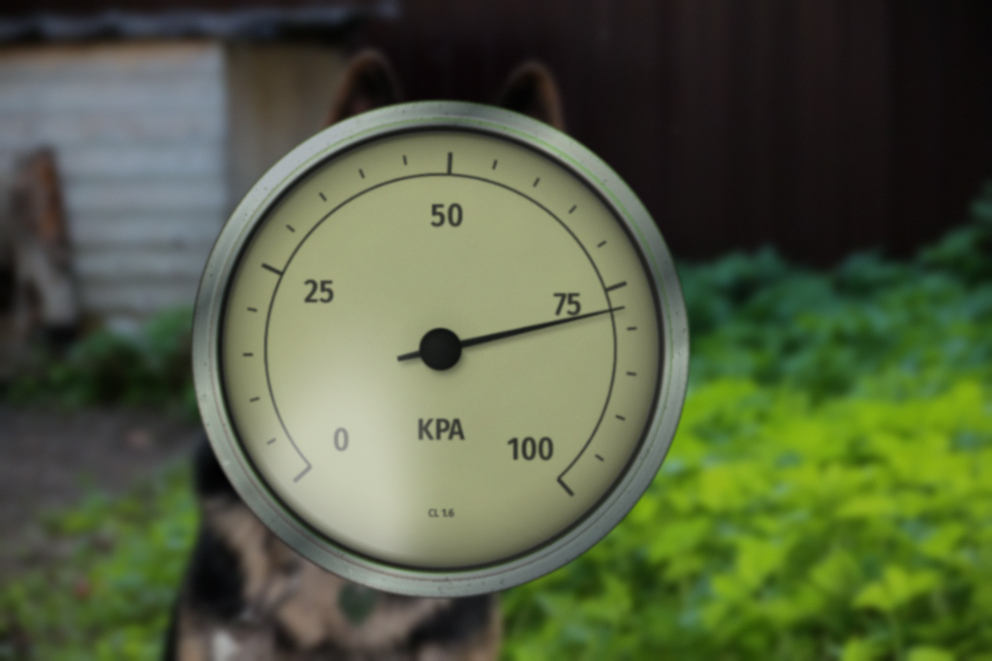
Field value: 77.5 (kPa)
